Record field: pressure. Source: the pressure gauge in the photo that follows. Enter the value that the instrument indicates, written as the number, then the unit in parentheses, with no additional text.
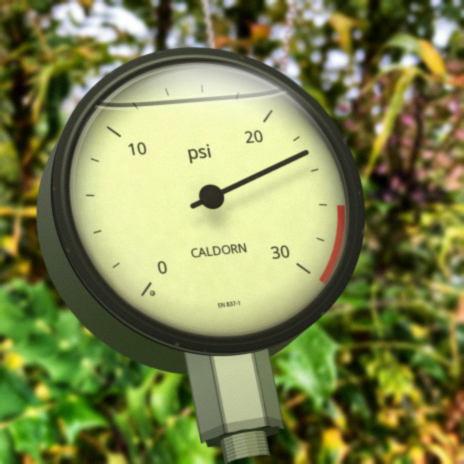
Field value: 23 (psi)
